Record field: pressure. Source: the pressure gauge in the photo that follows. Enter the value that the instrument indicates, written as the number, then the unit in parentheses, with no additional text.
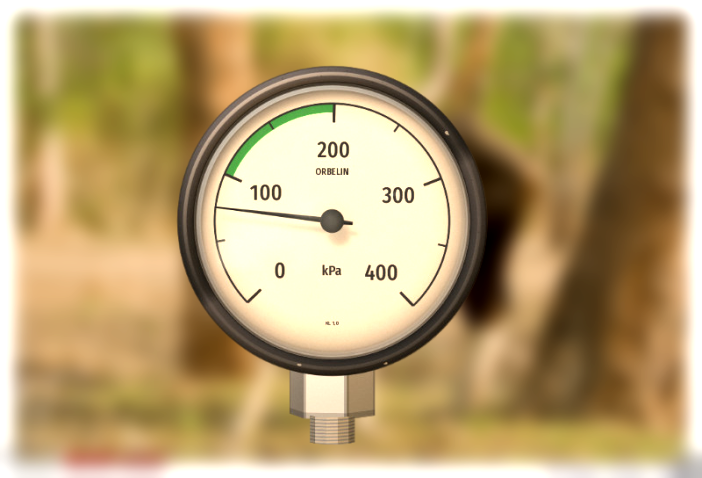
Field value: 75 (kPa)
